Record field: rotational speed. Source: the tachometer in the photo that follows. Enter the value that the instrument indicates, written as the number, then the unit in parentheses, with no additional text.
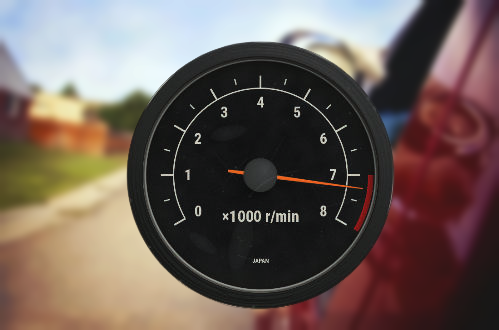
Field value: 7250 (rpm)
